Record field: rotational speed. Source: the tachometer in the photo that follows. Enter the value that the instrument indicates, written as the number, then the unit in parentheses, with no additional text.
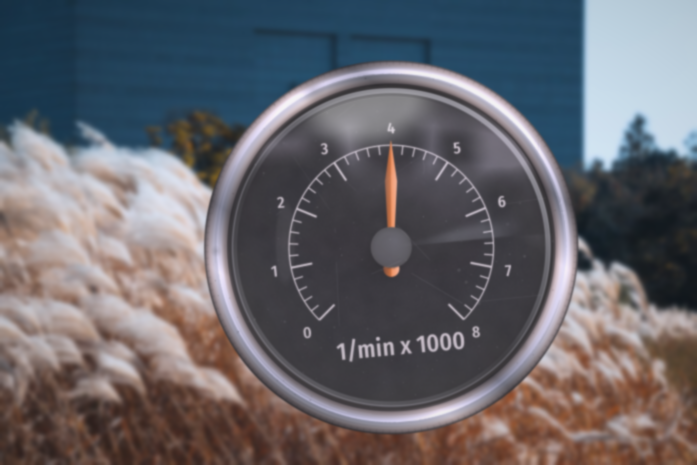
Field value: 4000 (rpm)
